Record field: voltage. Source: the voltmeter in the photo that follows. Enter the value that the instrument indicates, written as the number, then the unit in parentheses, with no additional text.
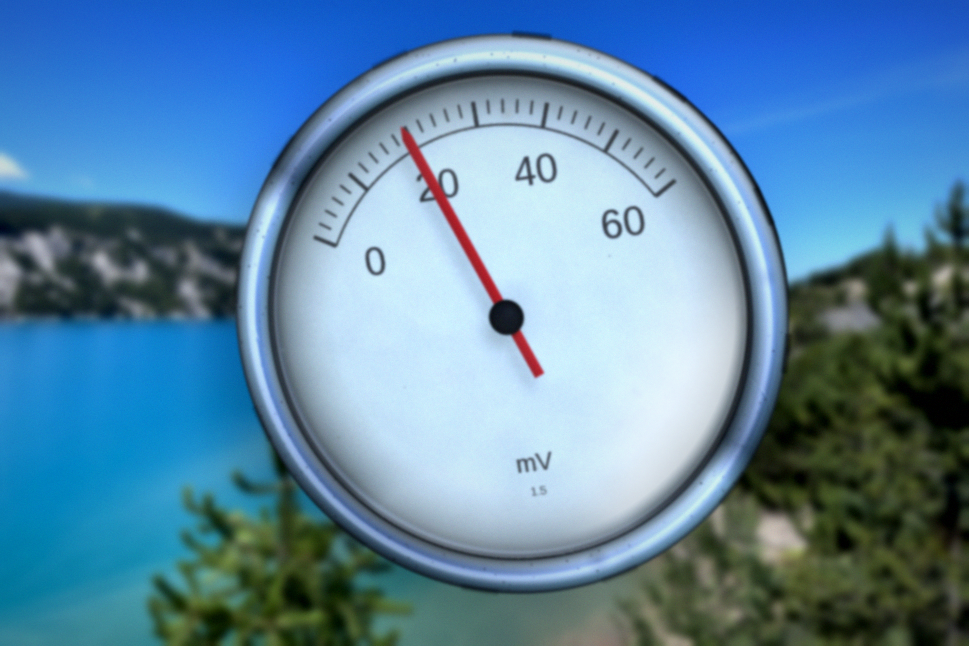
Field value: 20 (mV)
